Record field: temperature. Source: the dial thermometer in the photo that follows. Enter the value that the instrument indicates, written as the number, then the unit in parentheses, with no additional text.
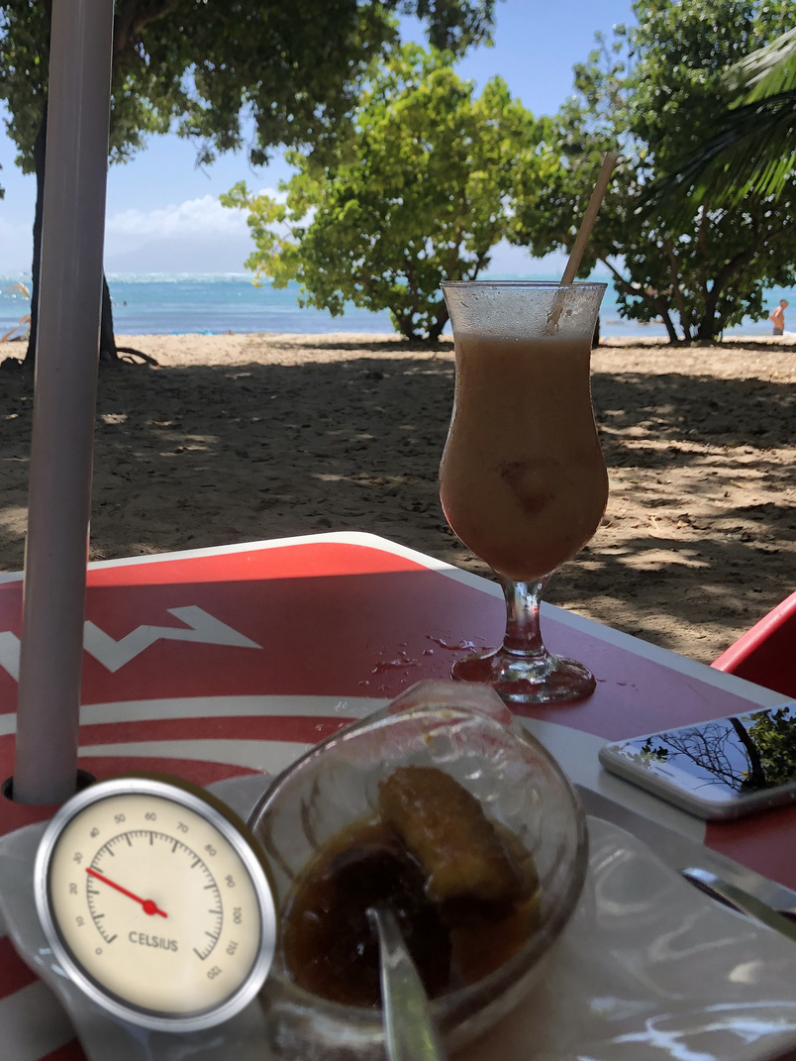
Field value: 30 (°C)
